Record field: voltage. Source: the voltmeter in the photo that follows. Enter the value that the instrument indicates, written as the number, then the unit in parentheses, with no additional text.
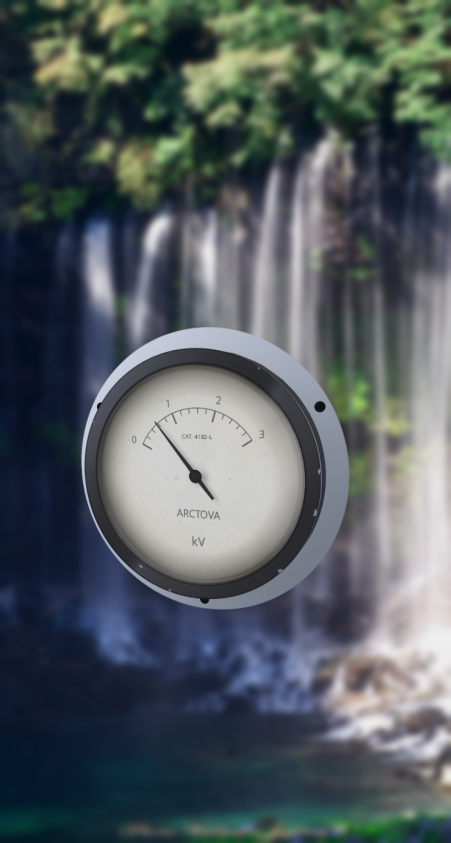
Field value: 0.6 (kV)
